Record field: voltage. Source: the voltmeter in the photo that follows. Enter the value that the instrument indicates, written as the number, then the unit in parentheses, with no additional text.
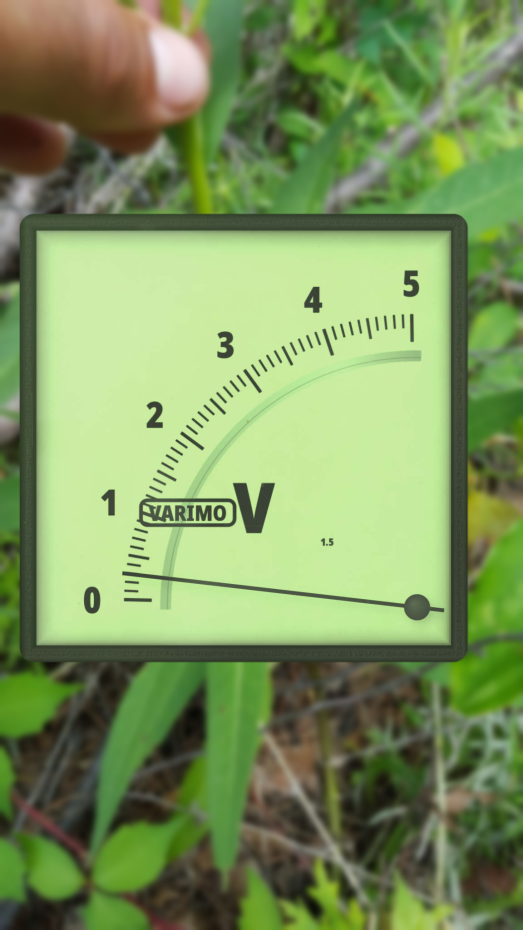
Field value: 0.3 (V)
